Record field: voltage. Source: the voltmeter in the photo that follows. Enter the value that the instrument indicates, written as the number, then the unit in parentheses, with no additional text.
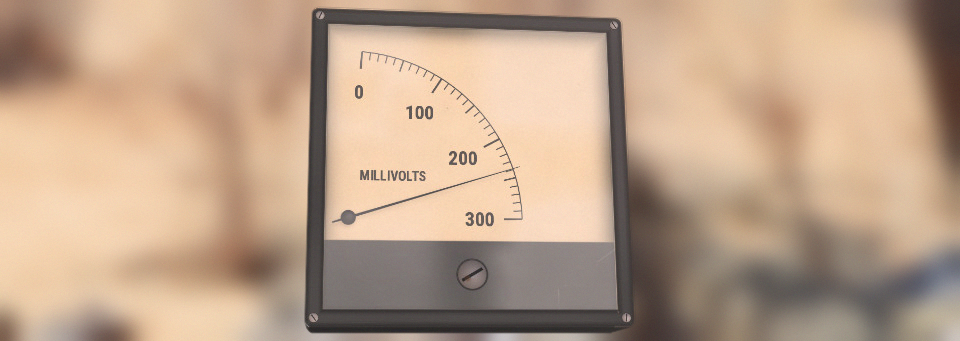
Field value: 240 (mV)
